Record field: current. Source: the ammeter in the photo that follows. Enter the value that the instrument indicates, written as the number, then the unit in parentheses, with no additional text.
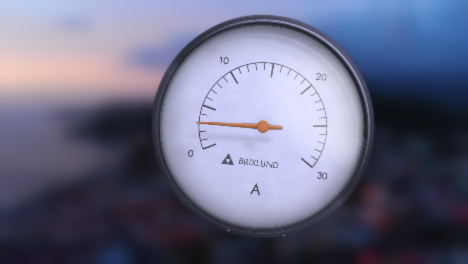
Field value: 3 (A)
